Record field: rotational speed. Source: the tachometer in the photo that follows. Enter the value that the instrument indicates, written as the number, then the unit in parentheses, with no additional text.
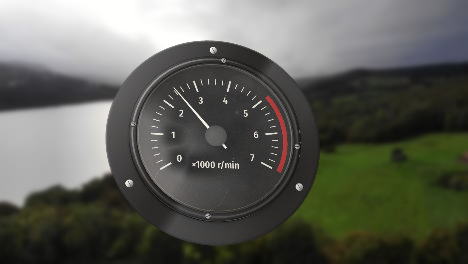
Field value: 2400 (rpm)
